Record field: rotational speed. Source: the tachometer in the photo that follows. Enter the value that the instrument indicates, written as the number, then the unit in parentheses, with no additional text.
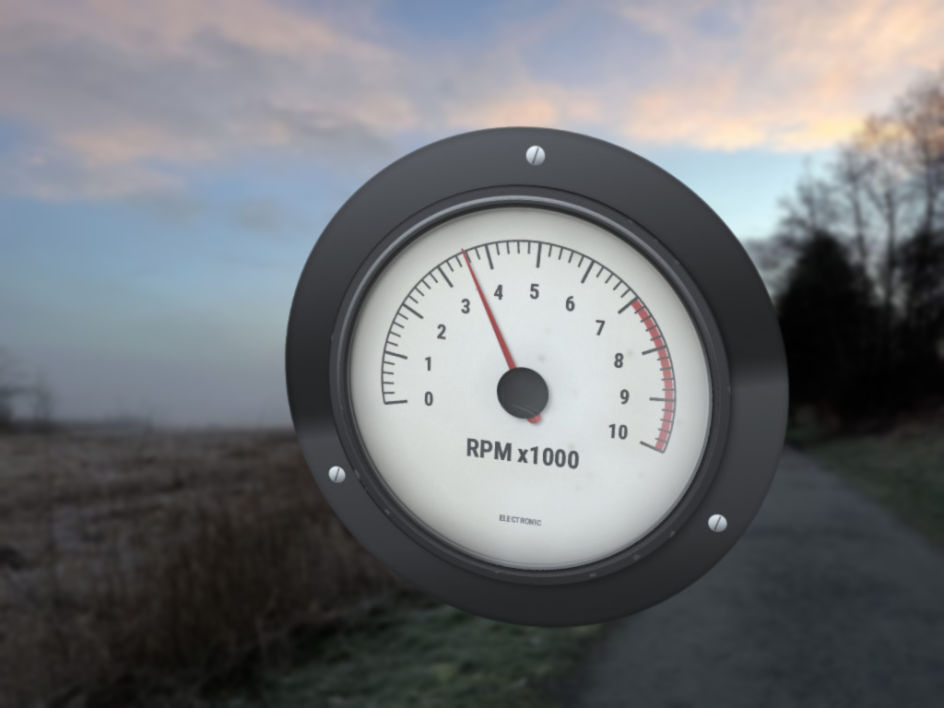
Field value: 3600 (rpm)
